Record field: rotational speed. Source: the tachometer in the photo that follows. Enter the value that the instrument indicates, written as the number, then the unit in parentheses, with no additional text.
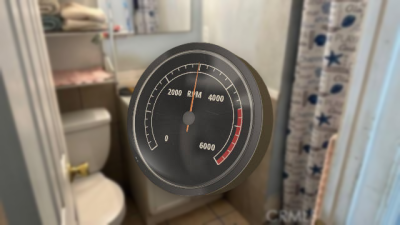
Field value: 3000 (rpm)
